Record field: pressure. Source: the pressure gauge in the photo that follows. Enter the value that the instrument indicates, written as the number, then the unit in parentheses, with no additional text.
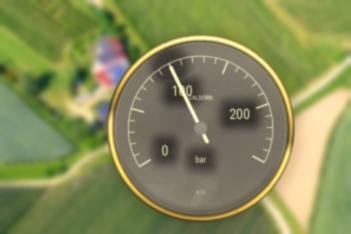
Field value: 100 (bar)
